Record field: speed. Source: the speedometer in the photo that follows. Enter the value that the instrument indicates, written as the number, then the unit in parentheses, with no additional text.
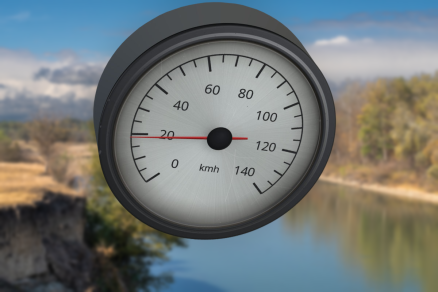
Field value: 20 (km/h)
